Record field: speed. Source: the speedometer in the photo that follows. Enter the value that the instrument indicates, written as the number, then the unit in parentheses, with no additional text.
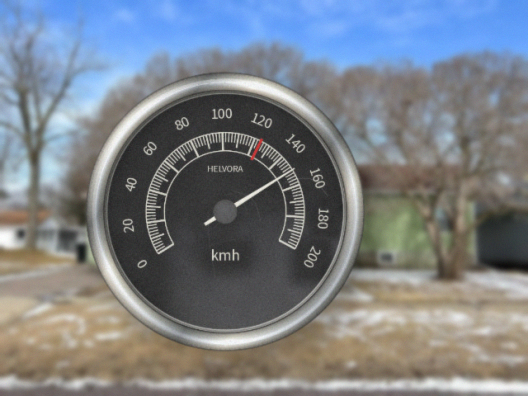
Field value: 150 (km/h)
